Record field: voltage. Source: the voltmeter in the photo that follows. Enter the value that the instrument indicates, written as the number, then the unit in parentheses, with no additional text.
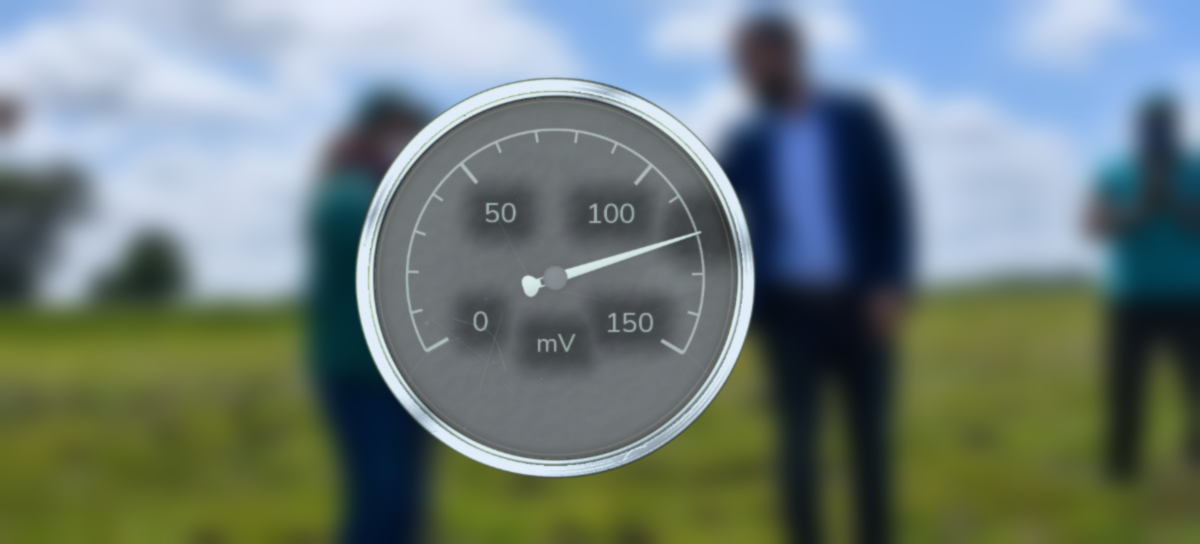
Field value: 120 (mV)
